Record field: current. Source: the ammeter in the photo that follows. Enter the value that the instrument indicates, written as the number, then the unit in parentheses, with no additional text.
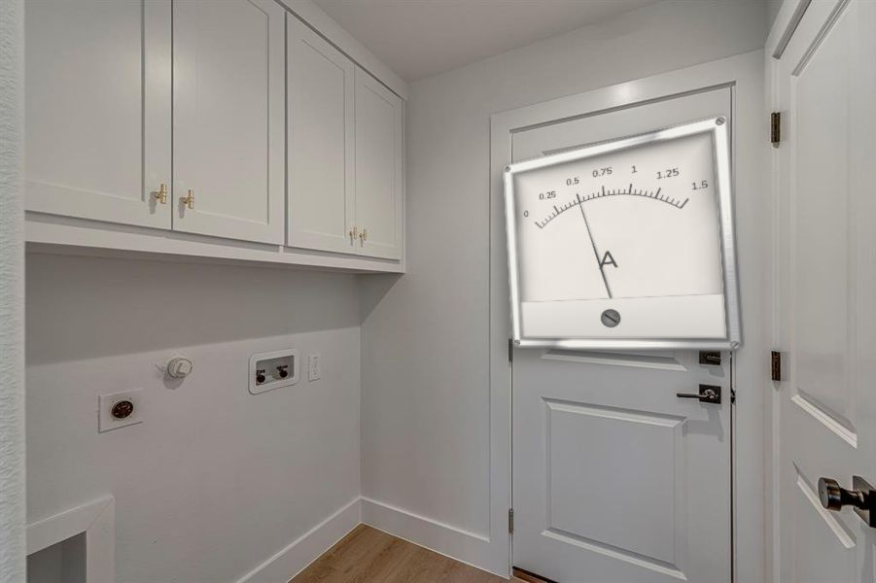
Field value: 0.5 (A)
